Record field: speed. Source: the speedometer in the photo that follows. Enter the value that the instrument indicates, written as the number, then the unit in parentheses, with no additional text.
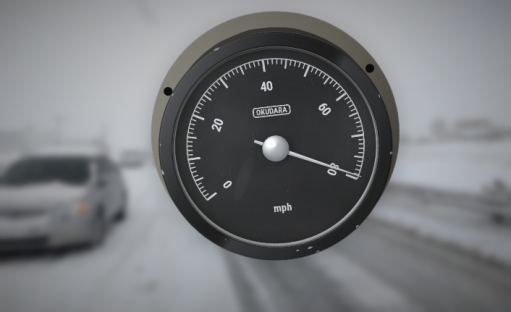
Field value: 79 (mph)
